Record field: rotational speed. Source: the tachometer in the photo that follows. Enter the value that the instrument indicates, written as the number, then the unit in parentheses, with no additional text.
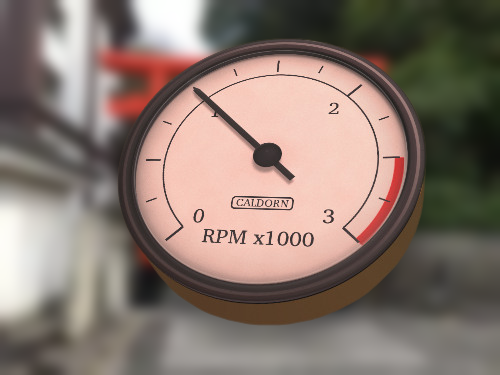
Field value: 1000 (rpm)
